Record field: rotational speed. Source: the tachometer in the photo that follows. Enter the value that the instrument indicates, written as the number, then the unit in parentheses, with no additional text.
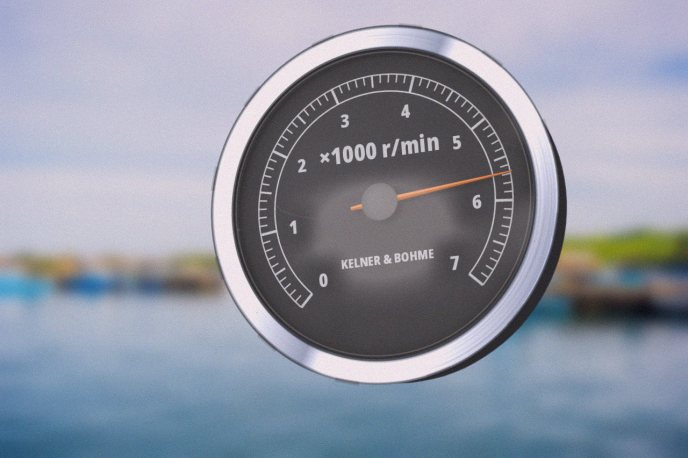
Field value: 5700 (rpm)
